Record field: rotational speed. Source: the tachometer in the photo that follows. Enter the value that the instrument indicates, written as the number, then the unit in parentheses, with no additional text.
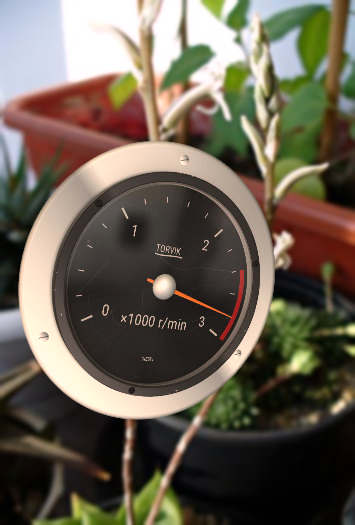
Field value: 2800 (rpm)
